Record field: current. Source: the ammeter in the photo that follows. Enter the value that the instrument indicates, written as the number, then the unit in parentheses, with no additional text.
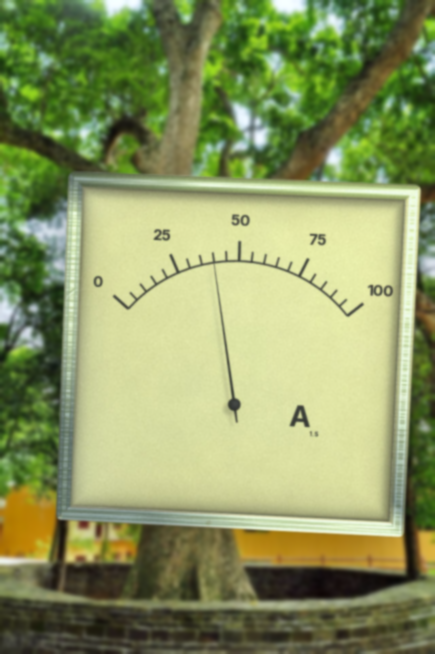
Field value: 40 (A)
